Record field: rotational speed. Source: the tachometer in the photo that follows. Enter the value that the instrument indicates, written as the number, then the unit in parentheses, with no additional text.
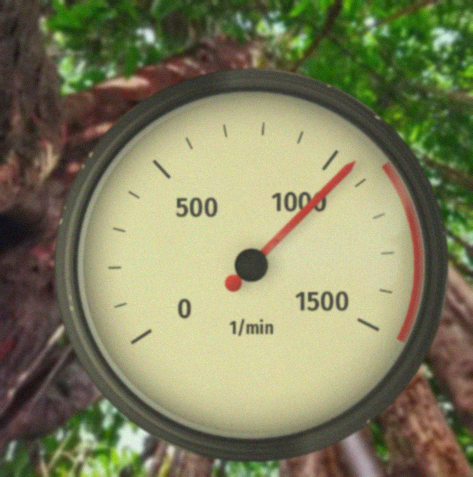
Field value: 1050 (rpm)
